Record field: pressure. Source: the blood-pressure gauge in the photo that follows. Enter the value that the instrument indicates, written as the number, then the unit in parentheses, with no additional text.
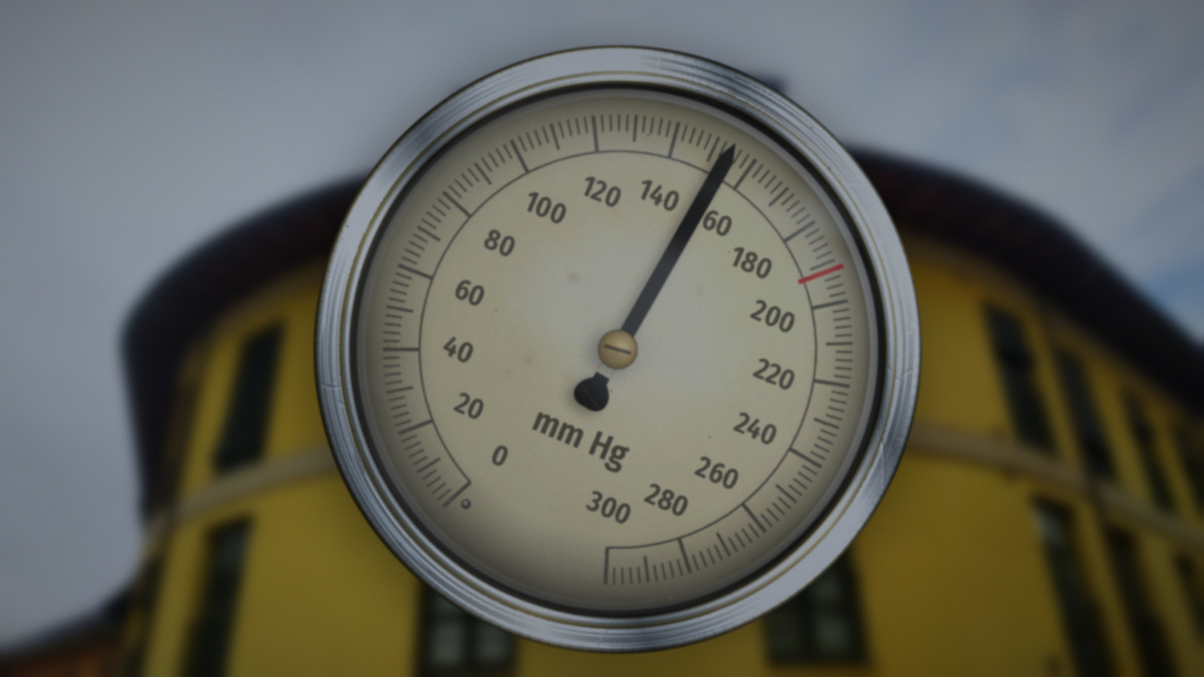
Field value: 154 (mmHg)
